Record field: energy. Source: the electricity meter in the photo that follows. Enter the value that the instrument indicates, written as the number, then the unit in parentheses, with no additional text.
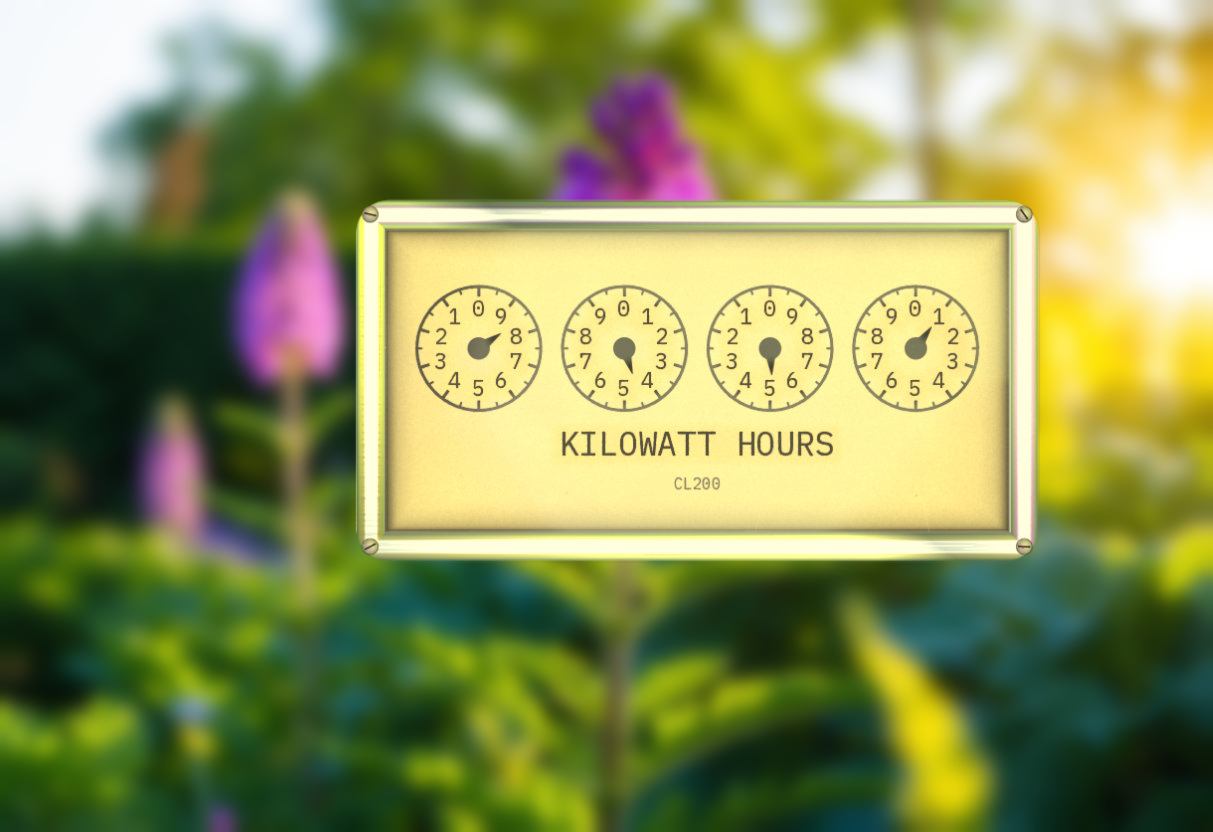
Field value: 8451 (kWh)
